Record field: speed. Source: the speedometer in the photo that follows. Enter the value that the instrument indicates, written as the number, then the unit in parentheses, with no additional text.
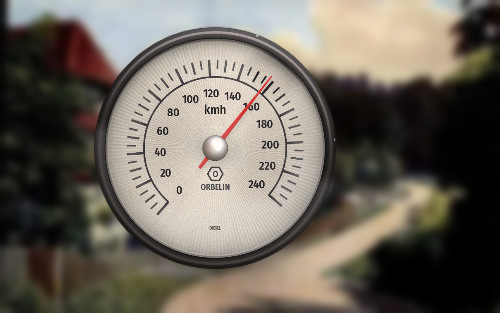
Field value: 157.5 (km/h)
